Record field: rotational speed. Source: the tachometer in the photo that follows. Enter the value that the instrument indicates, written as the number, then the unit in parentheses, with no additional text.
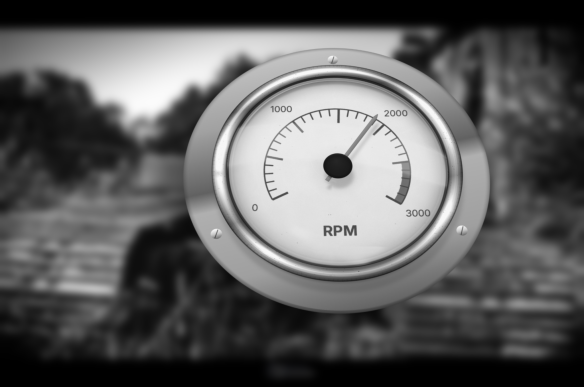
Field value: 1900 (rpm)
